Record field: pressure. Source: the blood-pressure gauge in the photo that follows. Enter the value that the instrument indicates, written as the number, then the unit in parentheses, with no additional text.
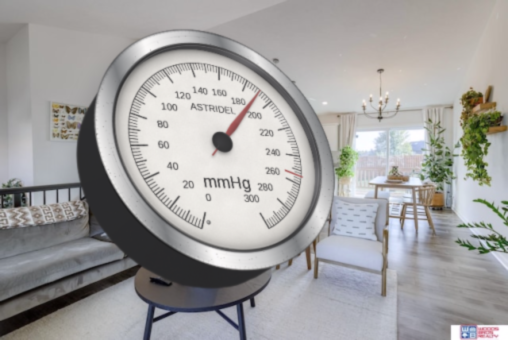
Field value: 190 (mmHg)
